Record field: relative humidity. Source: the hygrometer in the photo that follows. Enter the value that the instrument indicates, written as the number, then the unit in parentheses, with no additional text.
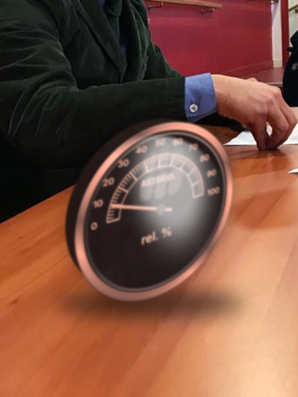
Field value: 10 (%)
